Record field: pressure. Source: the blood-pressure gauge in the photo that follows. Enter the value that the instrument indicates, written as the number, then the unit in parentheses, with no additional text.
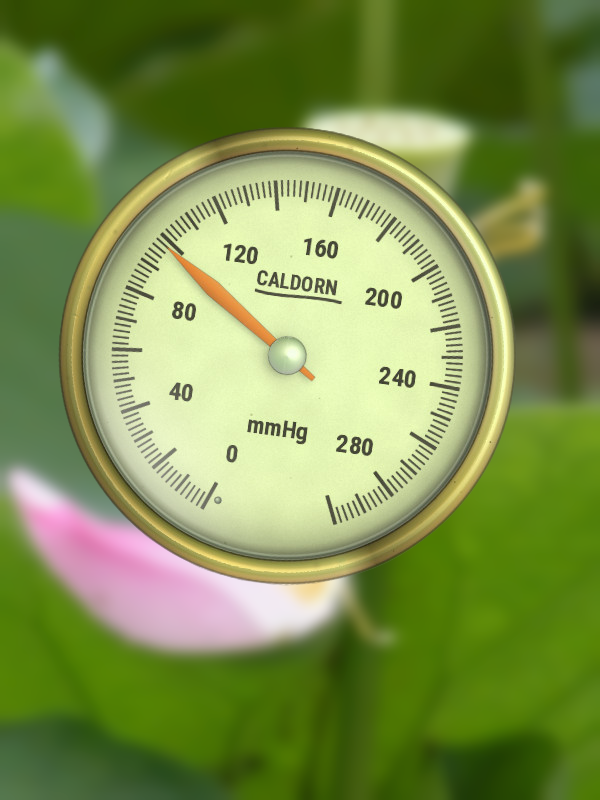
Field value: 98 (mmHg)
